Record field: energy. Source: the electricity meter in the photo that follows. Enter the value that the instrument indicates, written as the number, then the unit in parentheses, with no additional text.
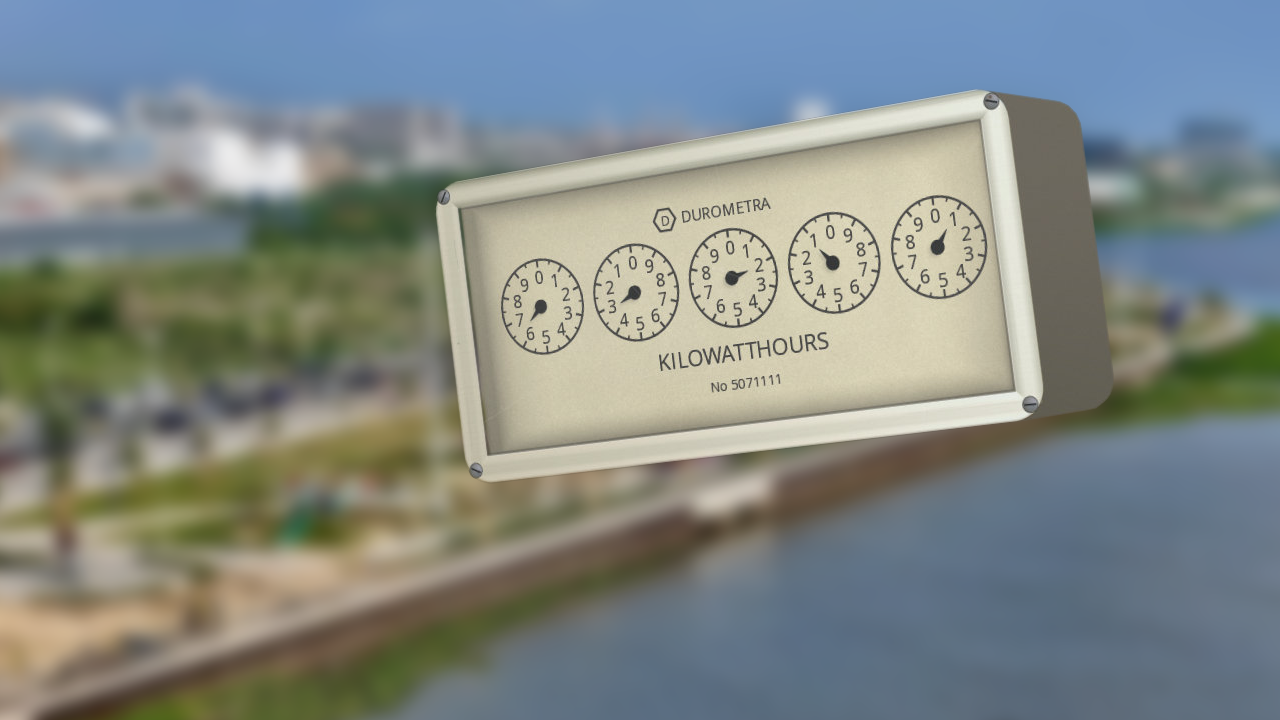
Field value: 63211 (kWh)
